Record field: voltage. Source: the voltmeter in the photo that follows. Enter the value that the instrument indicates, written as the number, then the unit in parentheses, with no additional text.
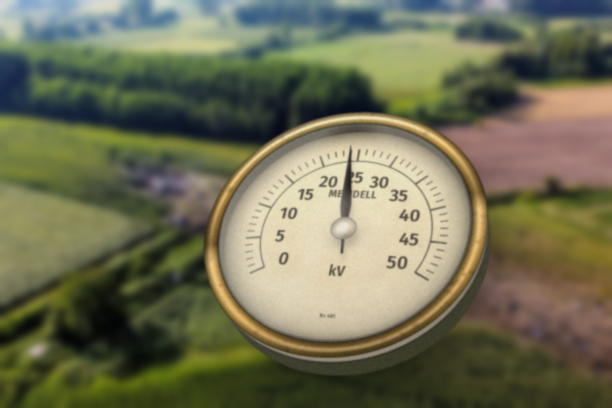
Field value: 24 (kV)
